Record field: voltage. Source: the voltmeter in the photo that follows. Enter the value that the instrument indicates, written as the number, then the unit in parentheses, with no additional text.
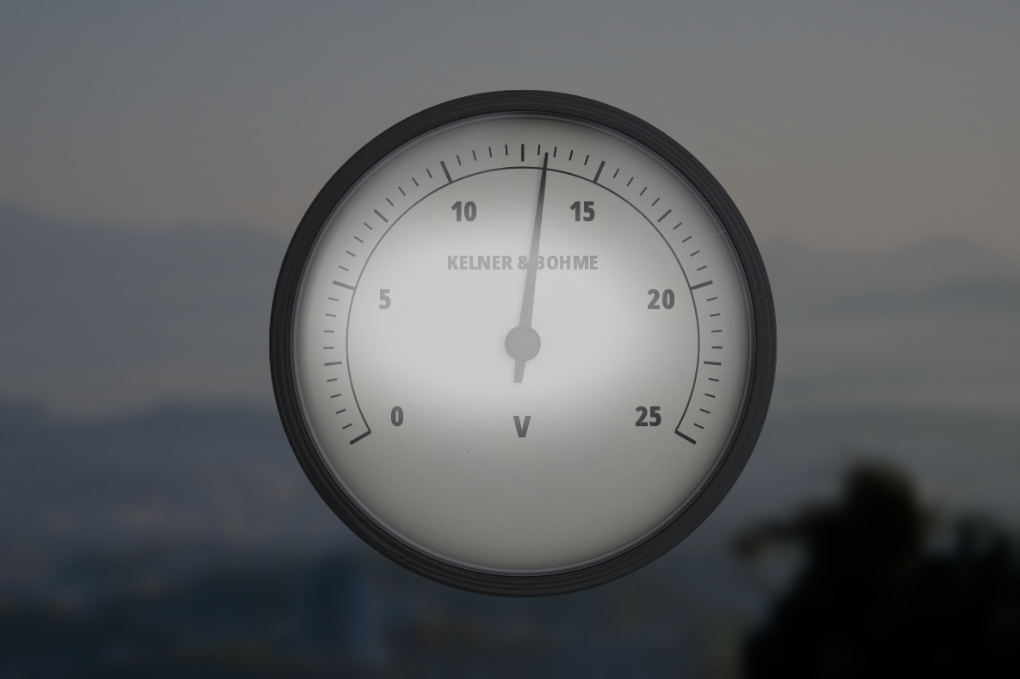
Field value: 13.25 (V)
